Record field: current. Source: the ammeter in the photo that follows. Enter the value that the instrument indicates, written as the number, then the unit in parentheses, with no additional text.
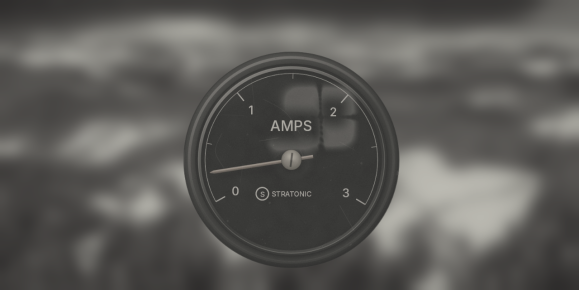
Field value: 0.25 (A)
